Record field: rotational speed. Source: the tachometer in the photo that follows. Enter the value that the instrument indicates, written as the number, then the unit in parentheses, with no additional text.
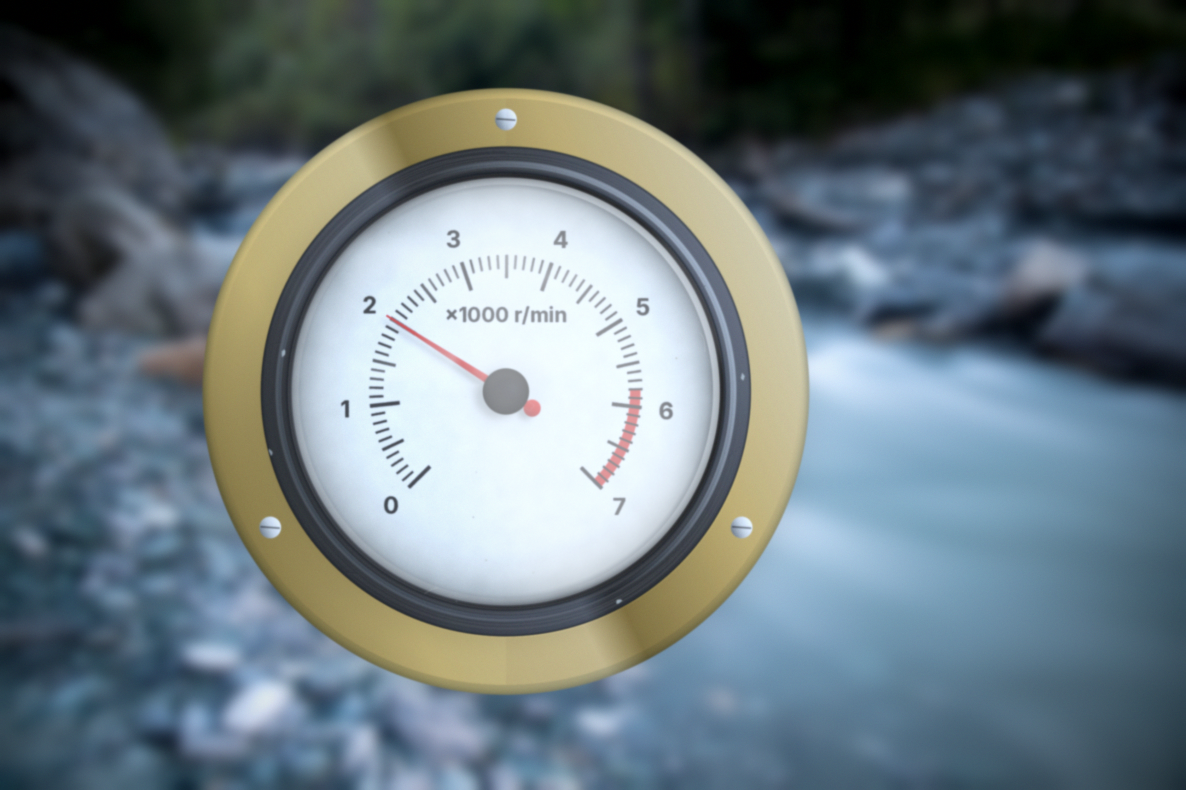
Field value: 2000 (rpm)
